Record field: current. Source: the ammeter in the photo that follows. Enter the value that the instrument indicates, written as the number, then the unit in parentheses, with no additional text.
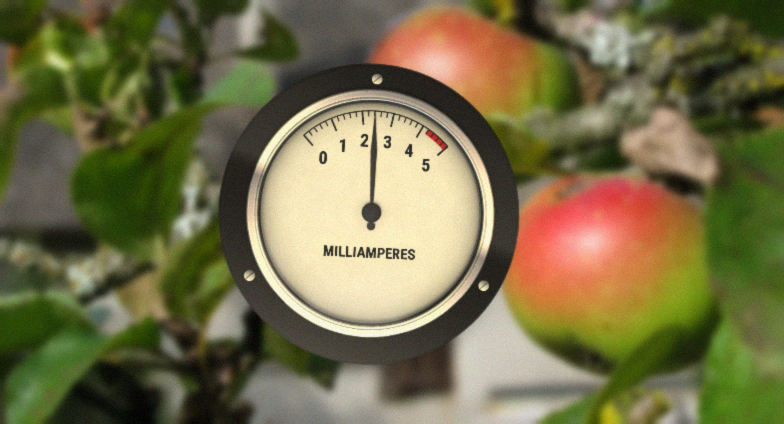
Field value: 2.4 (mA)
